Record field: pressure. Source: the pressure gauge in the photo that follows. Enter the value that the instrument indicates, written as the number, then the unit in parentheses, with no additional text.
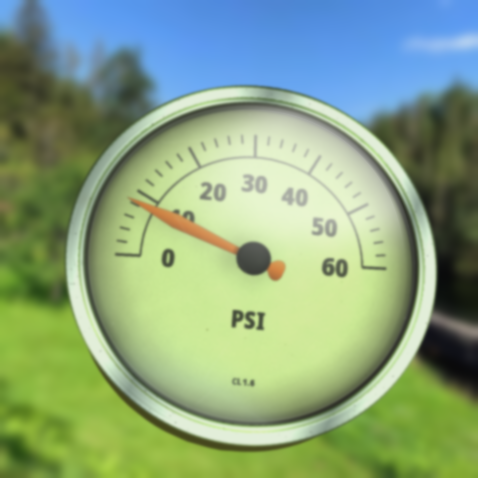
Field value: 8 (psi)
